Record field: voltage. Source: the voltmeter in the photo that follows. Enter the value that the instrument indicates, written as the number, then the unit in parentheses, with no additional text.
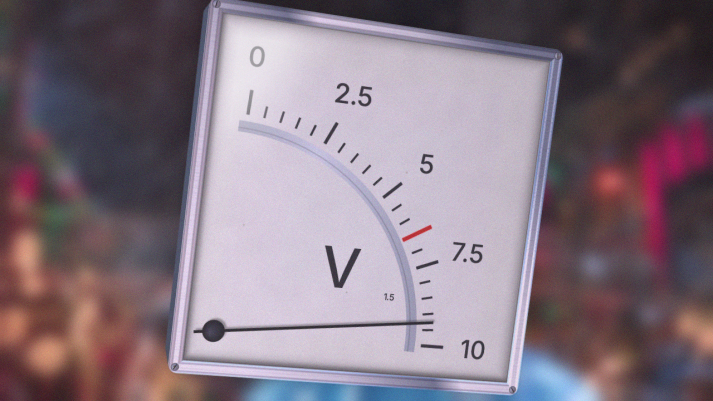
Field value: 9.25 (V)
